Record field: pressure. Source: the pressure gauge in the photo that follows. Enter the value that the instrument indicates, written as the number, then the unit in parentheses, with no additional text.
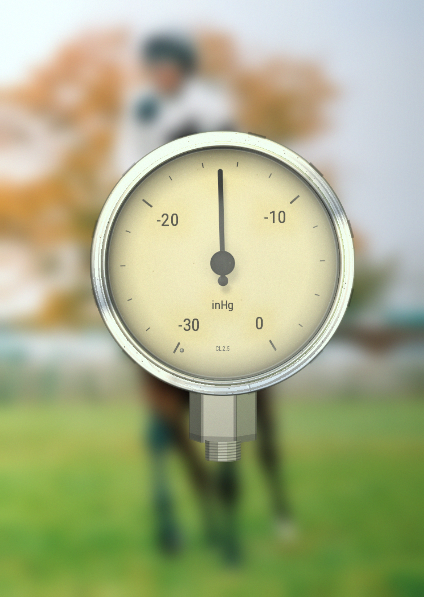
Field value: -15 (inHg)
